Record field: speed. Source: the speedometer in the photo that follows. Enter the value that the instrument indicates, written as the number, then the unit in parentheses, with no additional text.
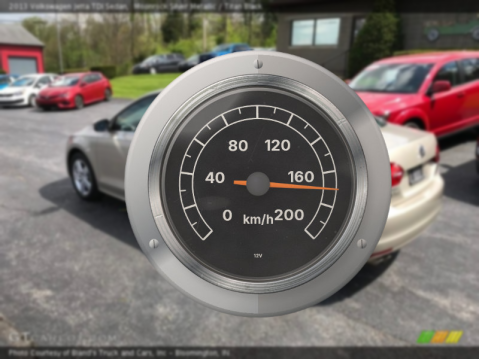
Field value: 170 (km/h)
